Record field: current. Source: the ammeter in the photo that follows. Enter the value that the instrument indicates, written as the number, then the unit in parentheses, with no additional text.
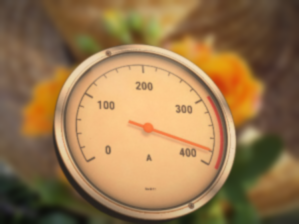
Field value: 380 (A)
